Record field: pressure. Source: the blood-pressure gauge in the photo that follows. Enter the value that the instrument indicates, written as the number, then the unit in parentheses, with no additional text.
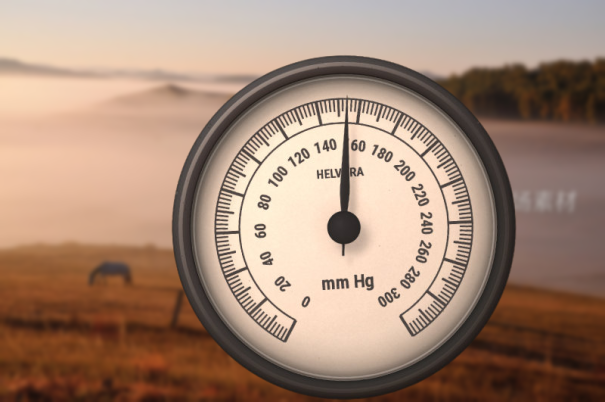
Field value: 154 (mmHg)
